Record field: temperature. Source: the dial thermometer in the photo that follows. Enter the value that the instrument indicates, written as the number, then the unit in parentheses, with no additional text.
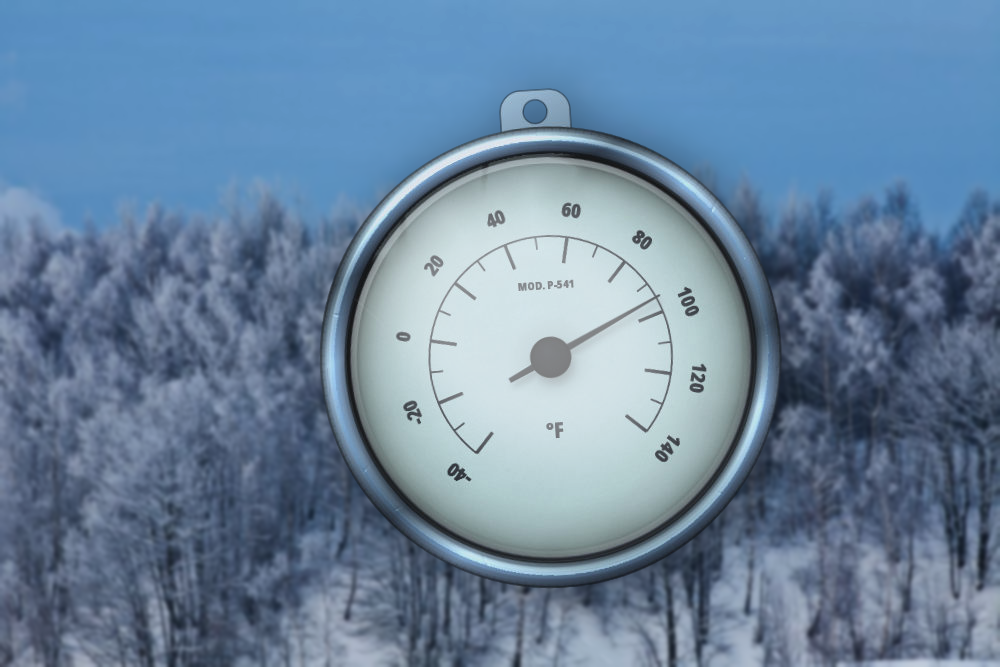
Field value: 95 (°F)
